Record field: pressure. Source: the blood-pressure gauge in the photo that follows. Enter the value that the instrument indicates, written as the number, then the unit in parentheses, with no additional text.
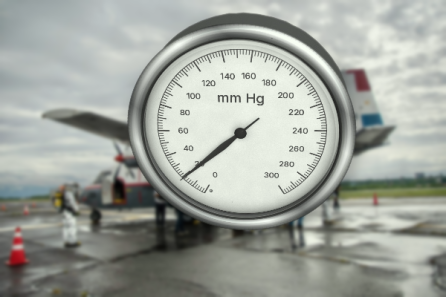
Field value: 20 (mmHg)
